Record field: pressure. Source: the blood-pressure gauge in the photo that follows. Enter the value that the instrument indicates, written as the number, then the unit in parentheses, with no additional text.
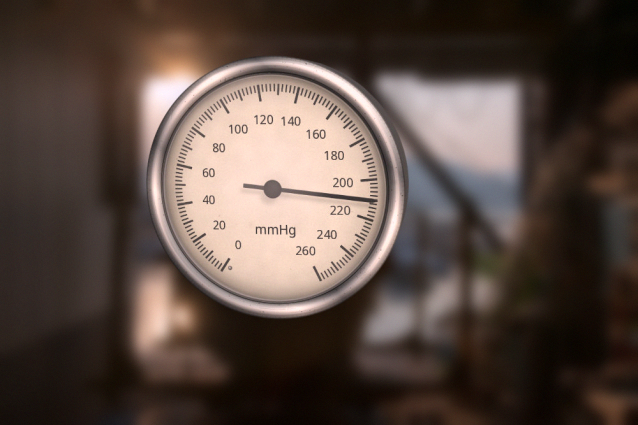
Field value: 210 (mmHg)
